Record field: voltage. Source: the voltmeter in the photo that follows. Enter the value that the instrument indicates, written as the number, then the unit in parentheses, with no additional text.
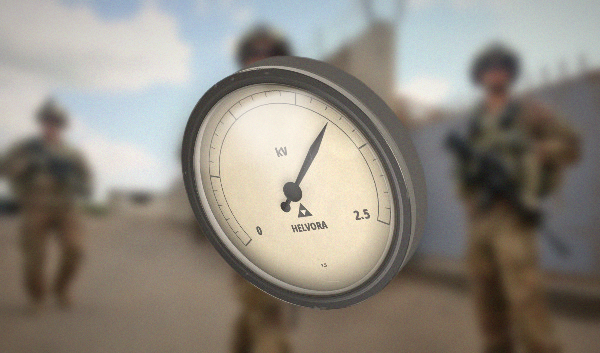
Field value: 1.75 (kV)
